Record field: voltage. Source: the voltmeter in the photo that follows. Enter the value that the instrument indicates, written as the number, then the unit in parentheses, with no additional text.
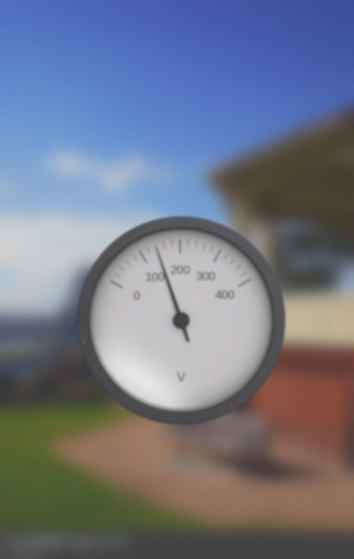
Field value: 140 (V)
